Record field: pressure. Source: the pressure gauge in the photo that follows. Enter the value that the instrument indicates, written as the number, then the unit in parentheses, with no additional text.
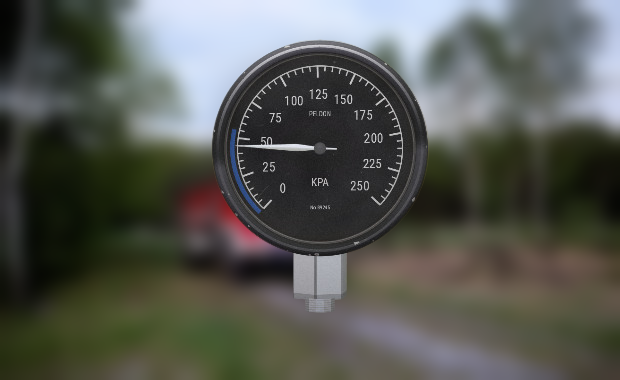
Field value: 45 (kPa)
